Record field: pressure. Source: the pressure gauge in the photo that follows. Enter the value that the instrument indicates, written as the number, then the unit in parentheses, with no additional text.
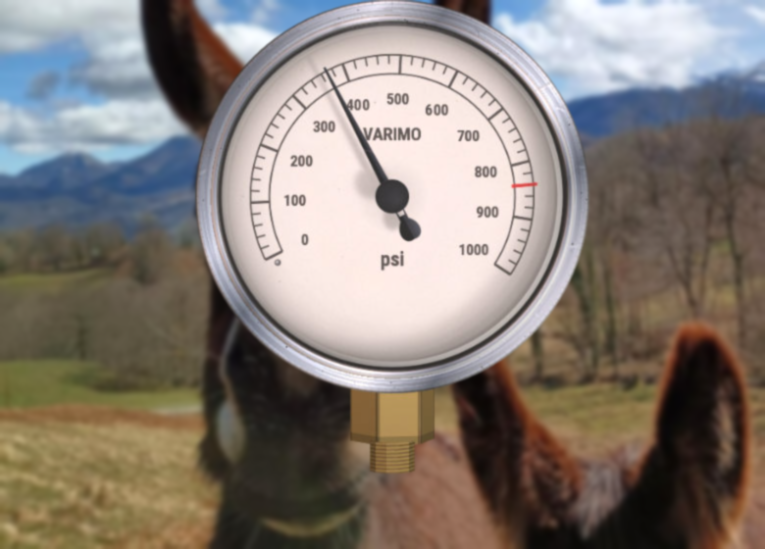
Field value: 370 (psi)
